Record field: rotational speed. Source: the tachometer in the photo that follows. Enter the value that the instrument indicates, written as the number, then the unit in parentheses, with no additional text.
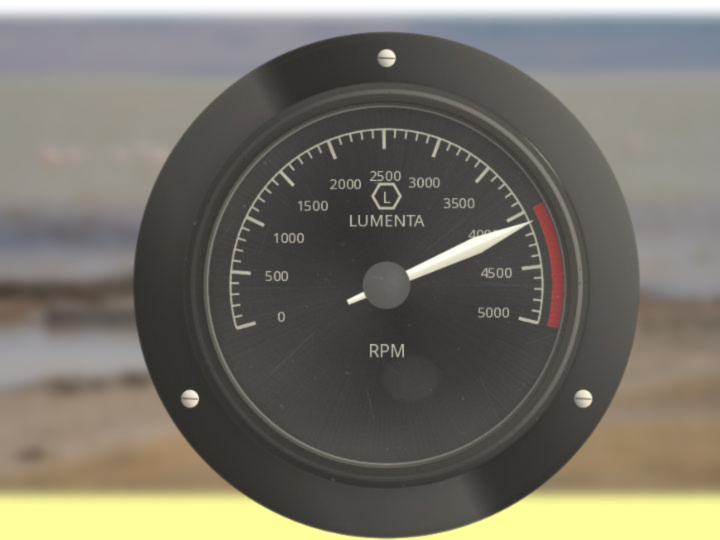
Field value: 4100 (rpm)
